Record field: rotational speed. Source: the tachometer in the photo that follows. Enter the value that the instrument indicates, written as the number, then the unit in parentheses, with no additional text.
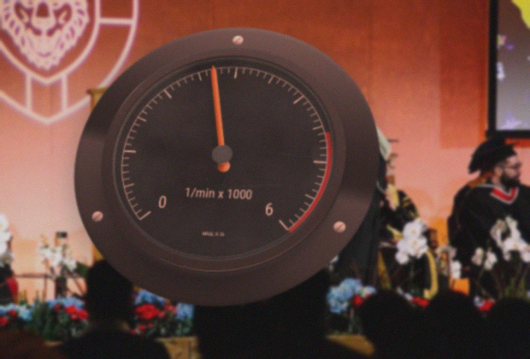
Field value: 2700 (rpm)
